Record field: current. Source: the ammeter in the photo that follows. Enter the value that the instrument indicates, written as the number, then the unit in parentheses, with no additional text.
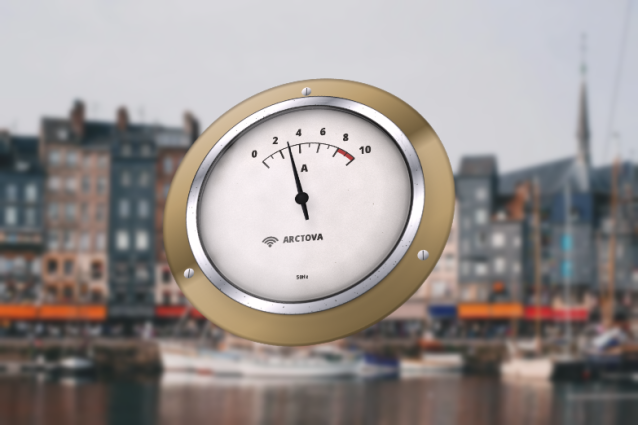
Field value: 3 (A)
